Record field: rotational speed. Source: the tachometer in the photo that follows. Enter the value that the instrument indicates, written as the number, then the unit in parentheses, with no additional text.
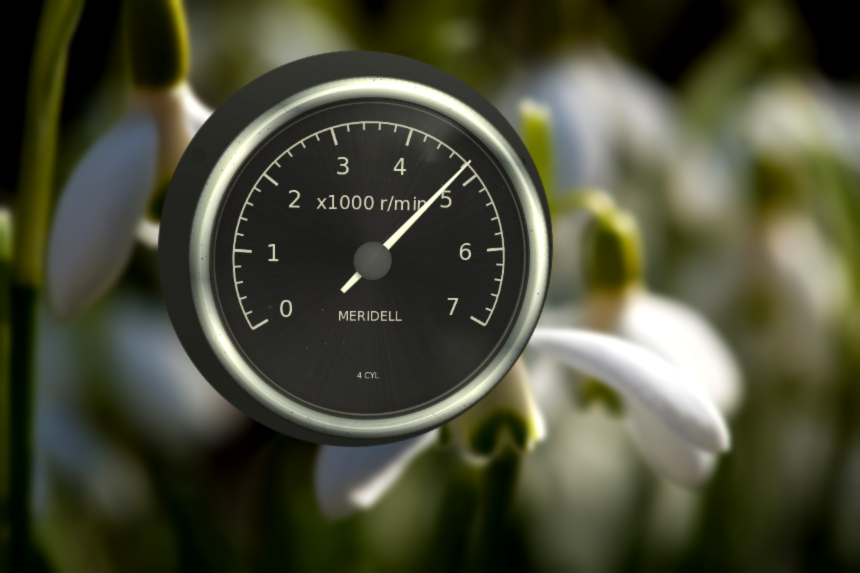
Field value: 4800 (rpm)
